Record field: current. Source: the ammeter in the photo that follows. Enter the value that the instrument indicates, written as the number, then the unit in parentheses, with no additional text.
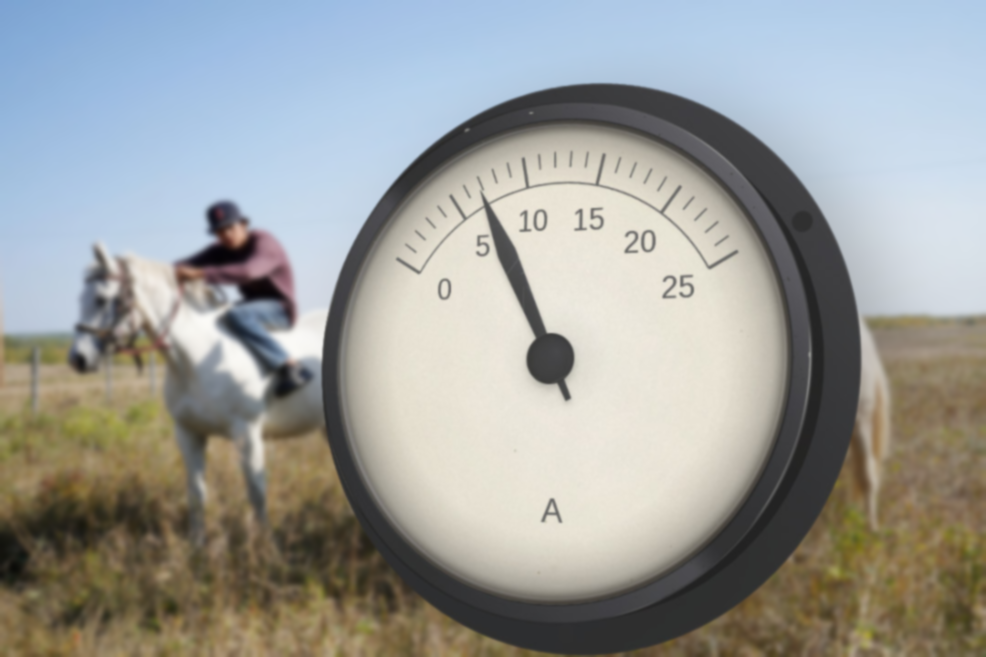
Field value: 7 (A)
